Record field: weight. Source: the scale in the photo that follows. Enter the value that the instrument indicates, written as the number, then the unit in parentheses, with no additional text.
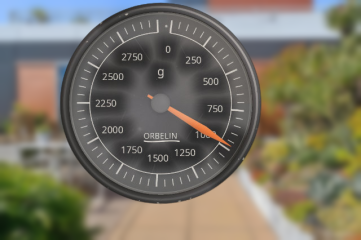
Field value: 975 (g)
